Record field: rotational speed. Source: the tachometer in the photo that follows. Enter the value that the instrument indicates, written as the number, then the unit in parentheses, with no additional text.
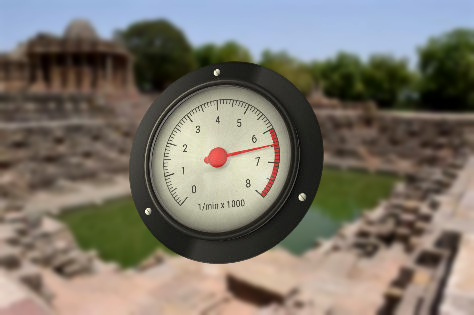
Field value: 6500 (rpm)
